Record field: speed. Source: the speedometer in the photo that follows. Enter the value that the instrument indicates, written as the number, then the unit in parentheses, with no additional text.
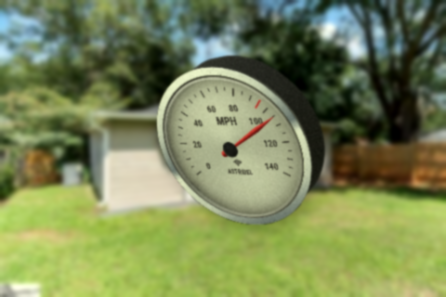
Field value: 105 (mph)
